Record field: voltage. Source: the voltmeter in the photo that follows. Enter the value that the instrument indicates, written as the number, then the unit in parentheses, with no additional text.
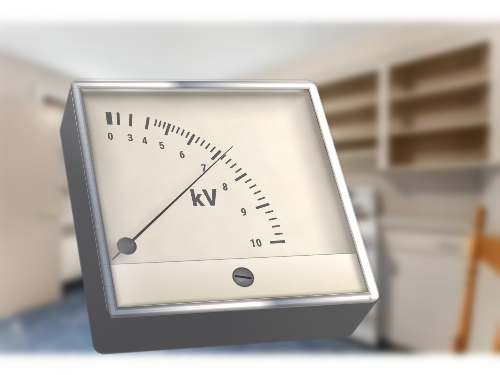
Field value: 7.2 (kV)
